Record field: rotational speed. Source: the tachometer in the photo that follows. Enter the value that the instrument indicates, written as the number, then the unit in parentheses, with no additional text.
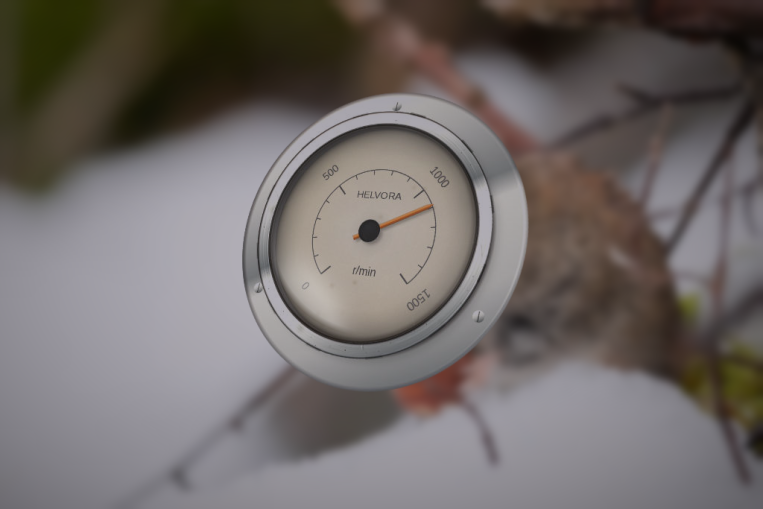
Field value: 1100 (rpm)
